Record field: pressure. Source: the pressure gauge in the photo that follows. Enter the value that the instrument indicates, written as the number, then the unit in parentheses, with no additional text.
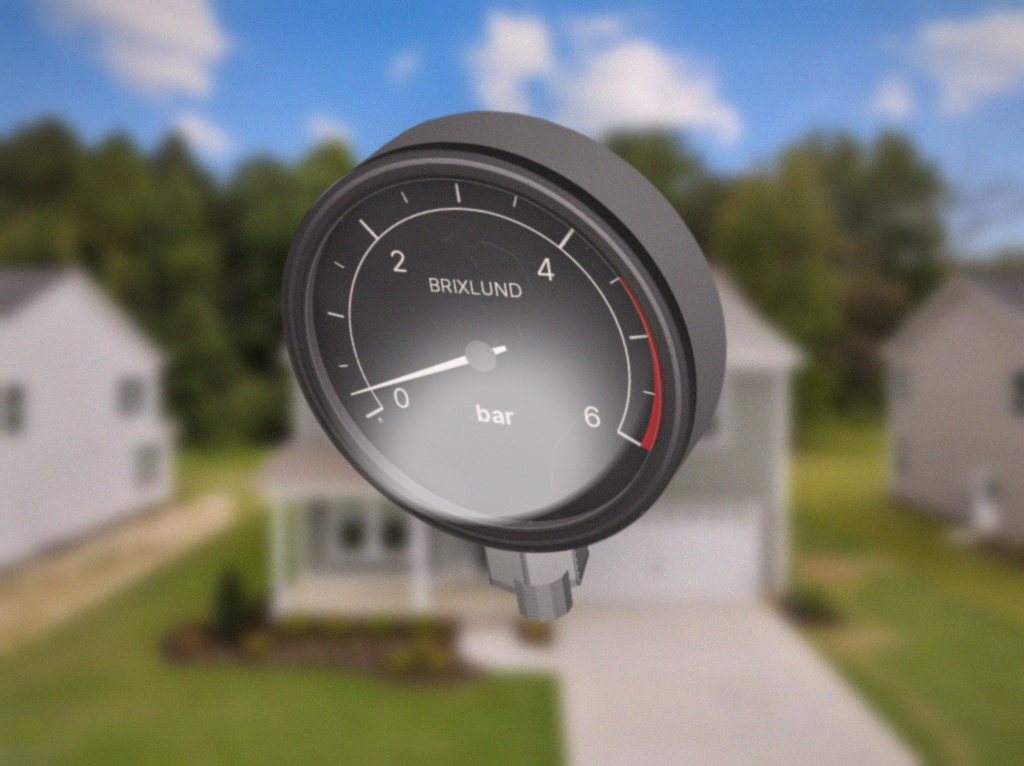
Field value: 0.25 (bar)
